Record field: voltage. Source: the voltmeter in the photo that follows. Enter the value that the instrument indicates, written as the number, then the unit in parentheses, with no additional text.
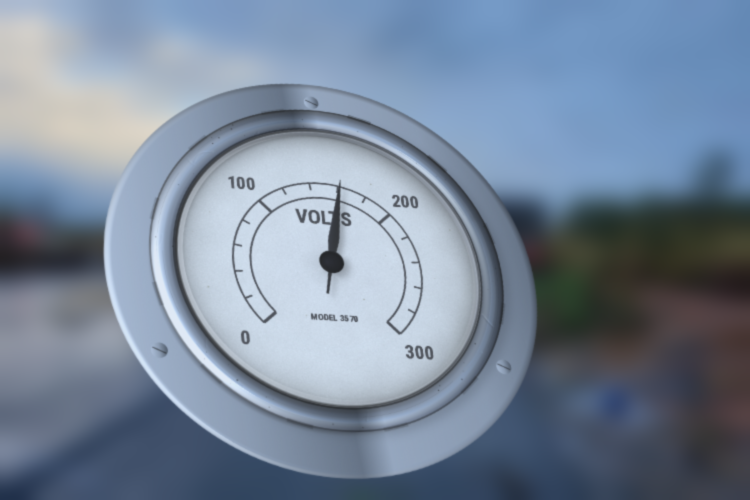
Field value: 160 (V)
